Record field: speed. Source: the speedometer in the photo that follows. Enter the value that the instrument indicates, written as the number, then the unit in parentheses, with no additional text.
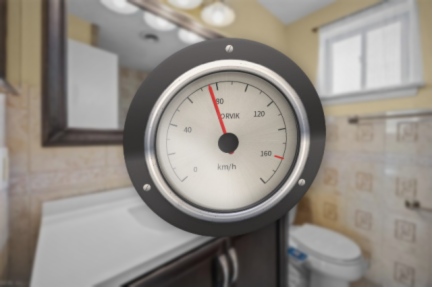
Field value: 75 (km/h)
